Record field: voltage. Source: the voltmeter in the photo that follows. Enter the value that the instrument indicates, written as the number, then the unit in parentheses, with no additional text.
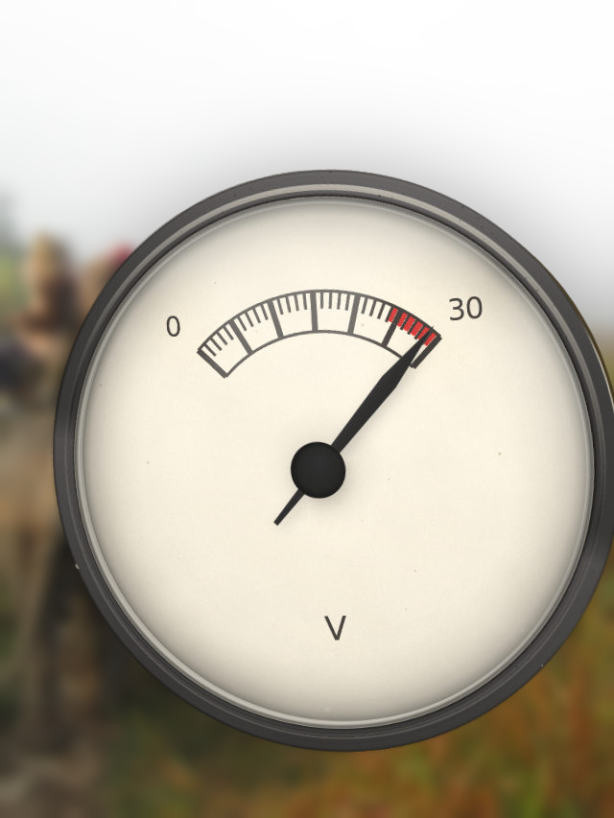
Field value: 29 (V)
